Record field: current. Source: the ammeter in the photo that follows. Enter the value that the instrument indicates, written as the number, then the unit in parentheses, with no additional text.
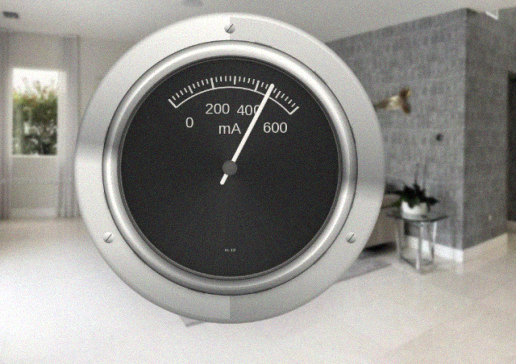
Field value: 460 (mA)
